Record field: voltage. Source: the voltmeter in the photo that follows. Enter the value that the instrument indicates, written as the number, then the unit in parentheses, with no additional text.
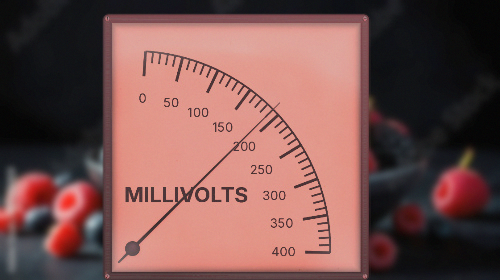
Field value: 190 (mV)
